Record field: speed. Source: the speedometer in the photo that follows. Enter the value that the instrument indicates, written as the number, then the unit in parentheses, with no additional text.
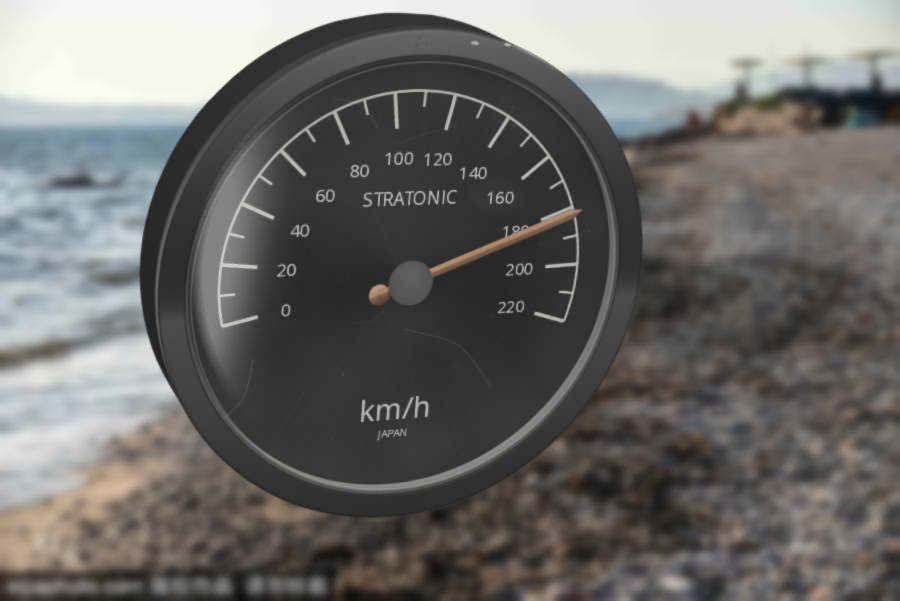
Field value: 180 (km/h)
